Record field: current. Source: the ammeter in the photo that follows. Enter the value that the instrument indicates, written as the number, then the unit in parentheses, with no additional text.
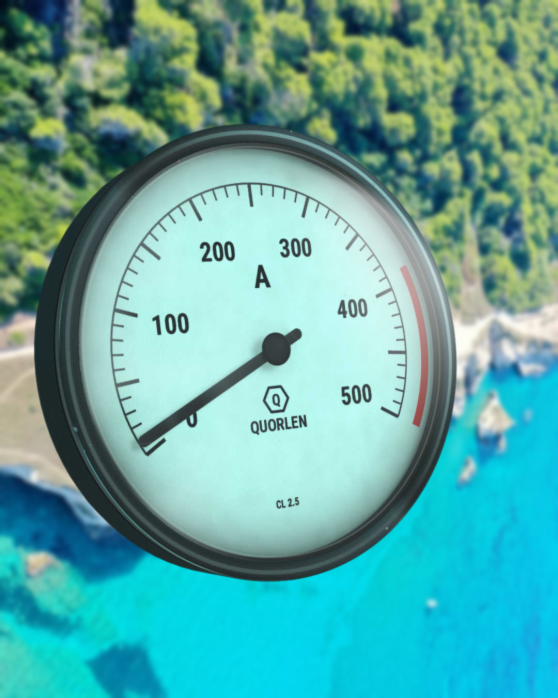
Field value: 10 (A)
